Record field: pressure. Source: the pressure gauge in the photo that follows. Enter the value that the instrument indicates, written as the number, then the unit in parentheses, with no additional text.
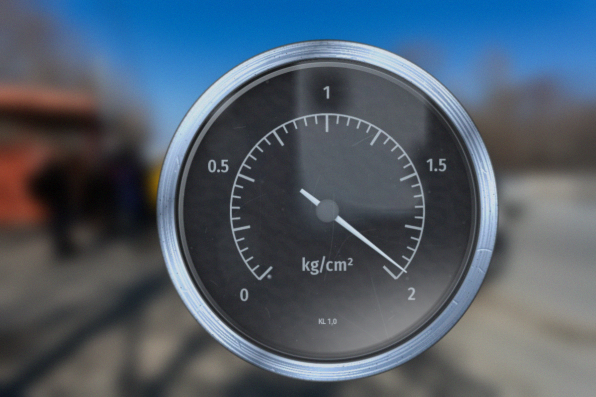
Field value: 1.95 (kg/cm²)
